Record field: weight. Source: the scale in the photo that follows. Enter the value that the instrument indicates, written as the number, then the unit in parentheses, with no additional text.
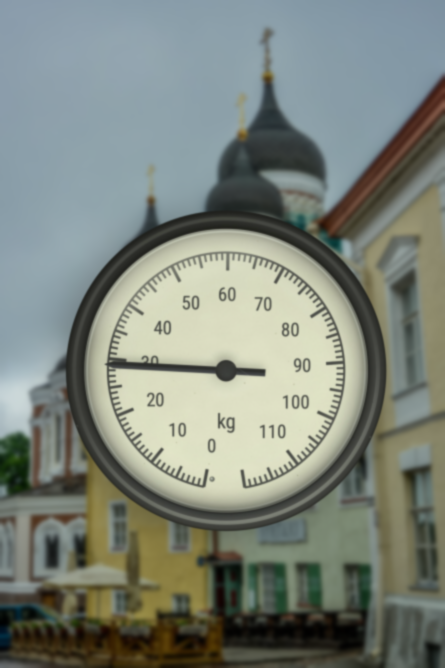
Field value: 29 (kg)
